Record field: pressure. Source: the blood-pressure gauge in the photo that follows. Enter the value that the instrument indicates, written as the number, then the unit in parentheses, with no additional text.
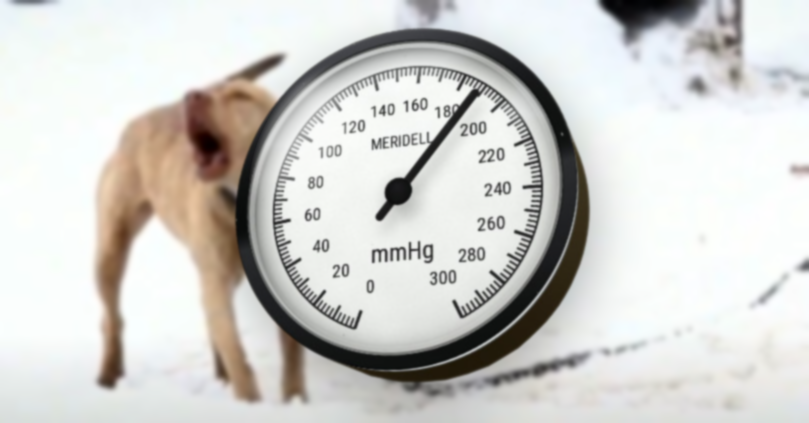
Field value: 190 (mmHg)
